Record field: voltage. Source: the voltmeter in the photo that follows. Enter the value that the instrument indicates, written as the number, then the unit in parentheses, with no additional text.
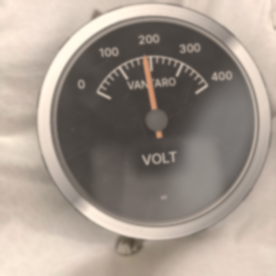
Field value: 180 (V)
